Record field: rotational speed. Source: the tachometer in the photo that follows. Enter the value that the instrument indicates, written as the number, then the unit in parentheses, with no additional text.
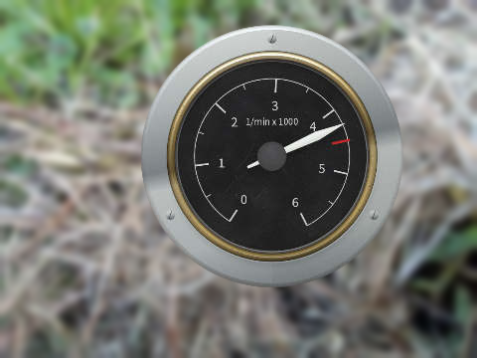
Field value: 4250 (rpm)
